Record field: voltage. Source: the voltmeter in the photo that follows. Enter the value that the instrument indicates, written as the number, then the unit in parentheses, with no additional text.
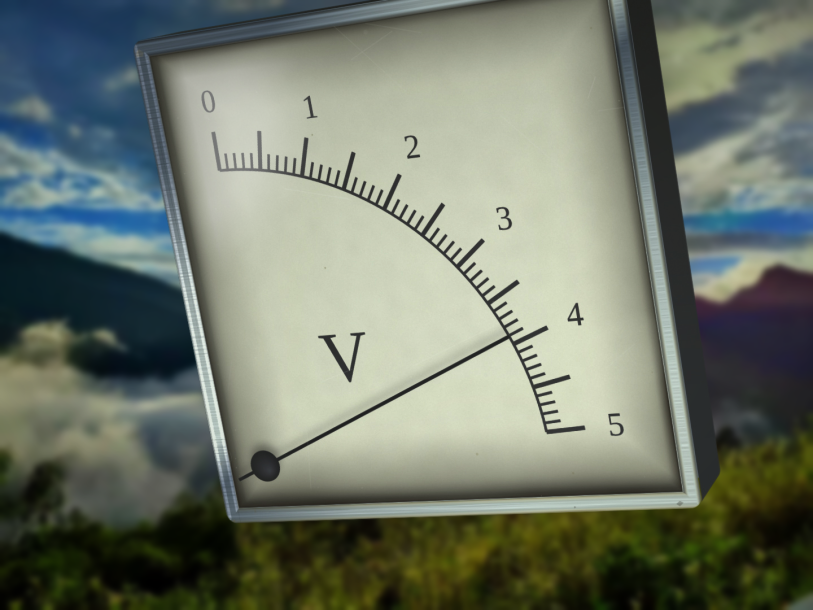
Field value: 3.9 (V)
